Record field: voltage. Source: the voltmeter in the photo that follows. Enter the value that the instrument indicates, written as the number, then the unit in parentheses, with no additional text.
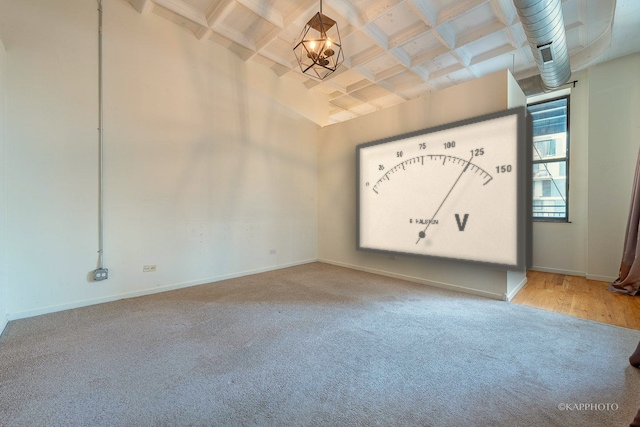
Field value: 125 (V)
